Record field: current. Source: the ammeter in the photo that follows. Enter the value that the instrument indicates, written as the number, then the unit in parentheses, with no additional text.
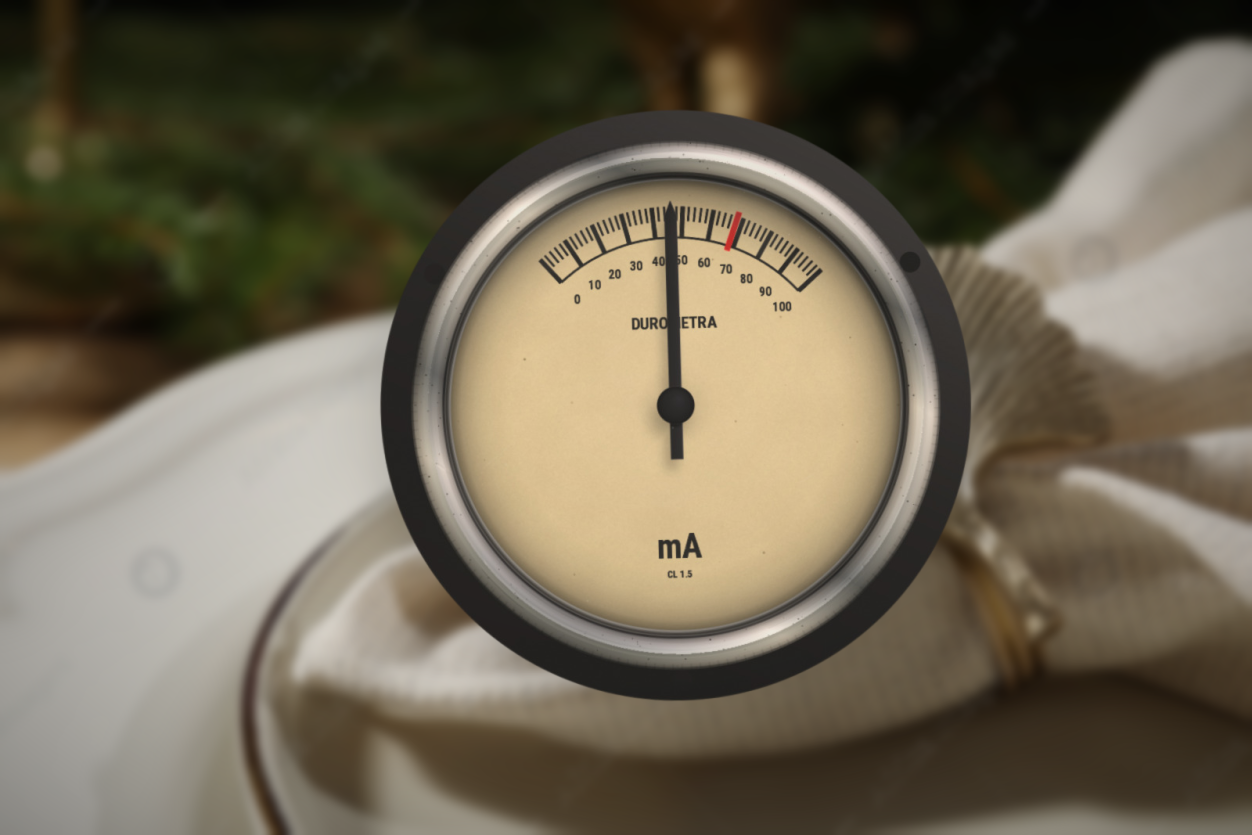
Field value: 46 (mA)
